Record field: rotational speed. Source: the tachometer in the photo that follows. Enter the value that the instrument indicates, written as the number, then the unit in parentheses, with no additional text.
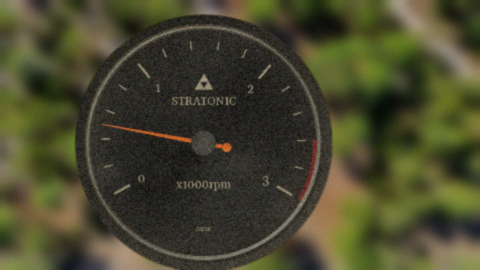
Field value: 500 (rpm)
